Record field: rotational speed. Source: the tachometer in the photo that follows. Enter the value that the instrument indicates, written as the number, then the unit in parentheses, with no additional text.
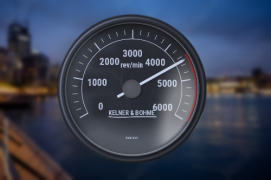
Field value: 4500 (rpm)
